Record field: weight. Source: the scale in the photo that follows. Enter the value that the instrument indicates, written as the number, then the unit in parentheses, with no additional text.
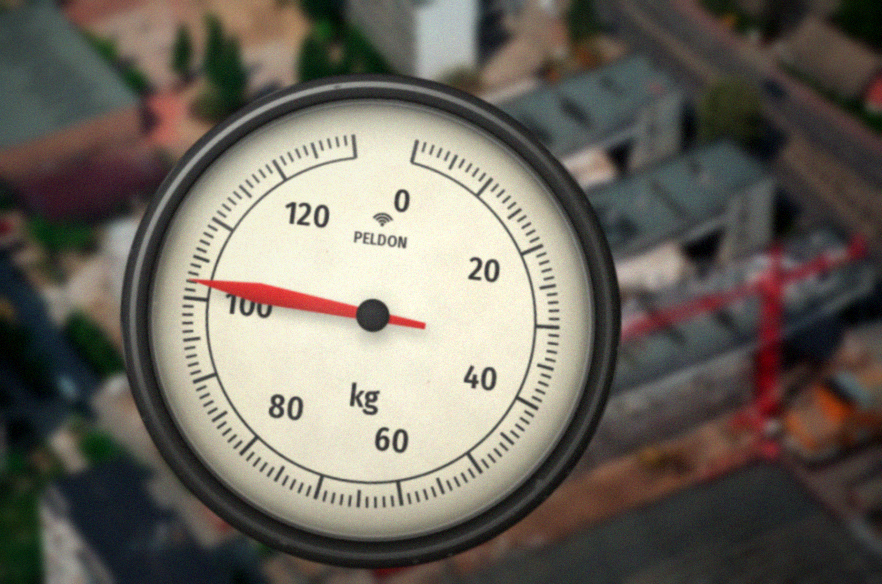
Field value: 102 (kg)
